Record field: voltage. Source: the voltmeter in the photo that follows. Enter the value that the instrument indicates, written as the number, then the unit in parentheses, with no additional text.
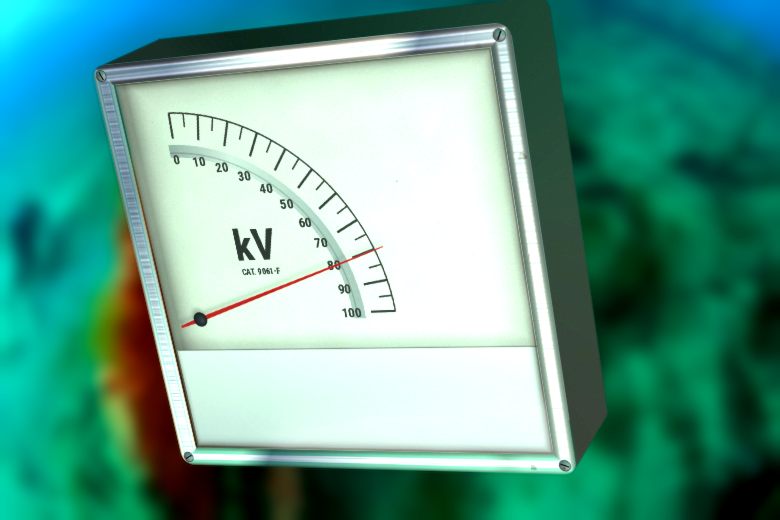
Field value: 80 (kV)
